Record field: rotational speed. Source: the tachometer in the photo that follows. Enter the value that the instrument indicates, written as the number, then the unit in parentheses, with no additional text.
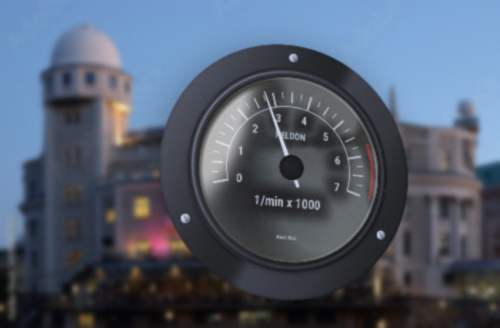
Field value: 2750 (rpm)
